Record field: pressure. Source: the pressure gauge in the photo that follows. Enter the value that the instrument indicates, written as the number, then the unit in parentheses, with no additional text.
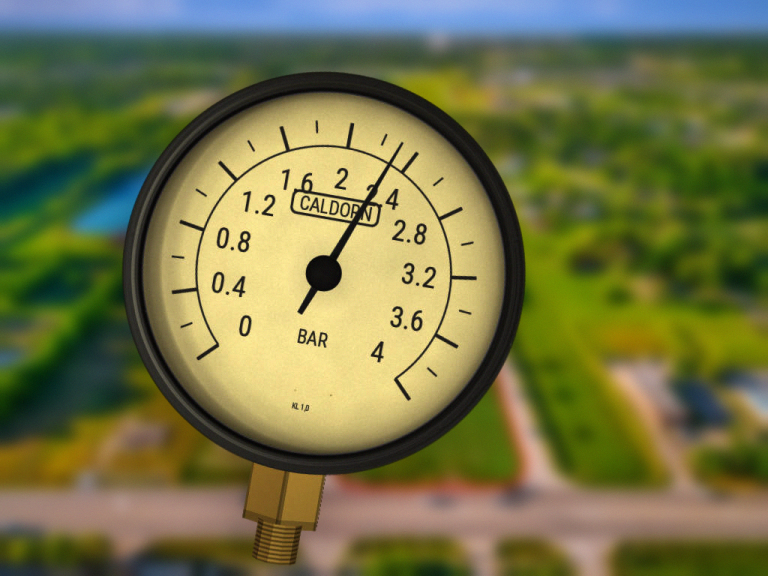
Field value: 2.3 (bar)
